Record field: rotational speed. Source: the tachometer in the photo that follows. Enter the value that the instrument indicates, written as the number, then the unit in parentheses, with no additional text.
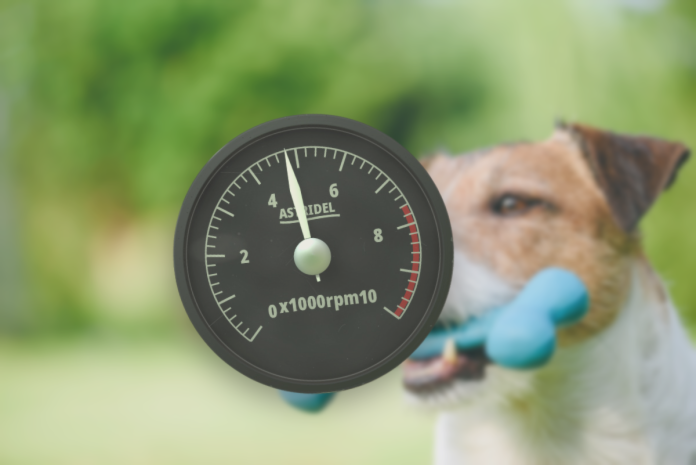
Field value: 4800 (rpm)
